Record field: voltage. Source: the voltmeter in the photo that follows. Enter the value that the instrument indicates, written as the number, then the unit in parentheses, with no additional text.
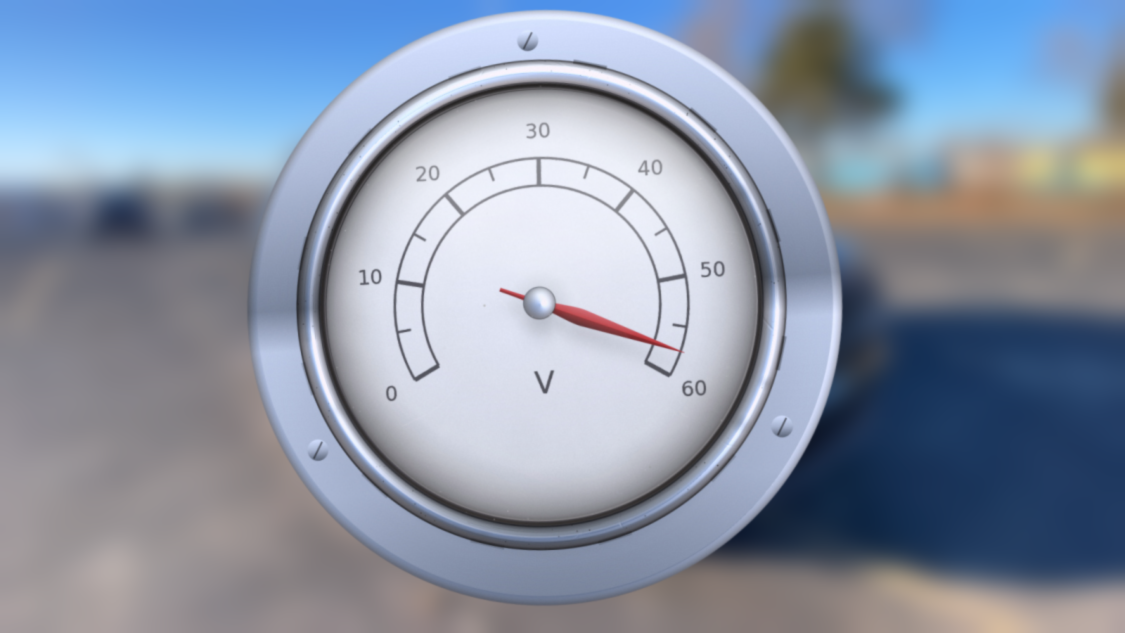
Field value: 57.5 (V)
